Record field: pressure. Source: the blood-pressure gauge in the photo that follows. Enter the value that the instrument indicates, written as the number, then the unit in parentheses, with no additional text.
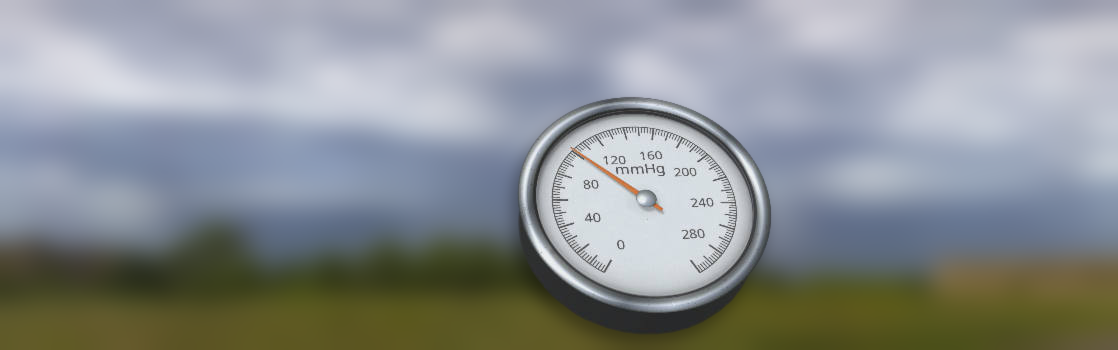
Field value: 100 (mmHg)
